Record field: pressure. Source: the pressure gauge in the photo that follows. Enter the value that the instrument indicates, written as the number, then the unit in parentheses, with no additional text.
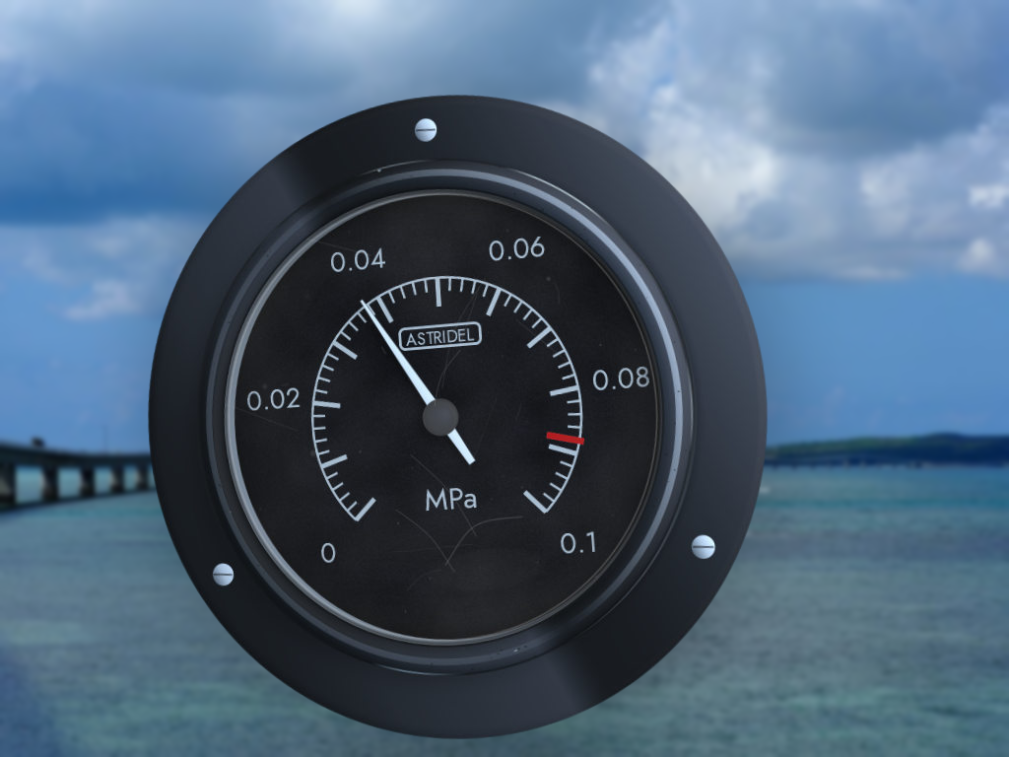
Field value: 0.038 (MPa)
